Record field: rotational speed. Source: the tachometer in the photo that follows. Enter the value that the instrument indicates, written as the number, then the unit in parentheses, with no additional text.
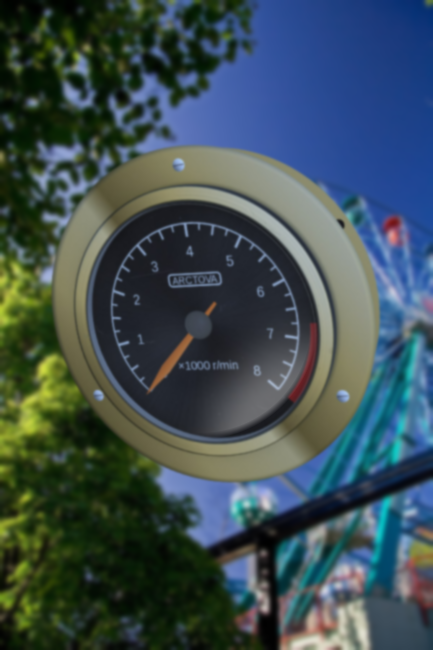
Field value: 0 (rpm)
